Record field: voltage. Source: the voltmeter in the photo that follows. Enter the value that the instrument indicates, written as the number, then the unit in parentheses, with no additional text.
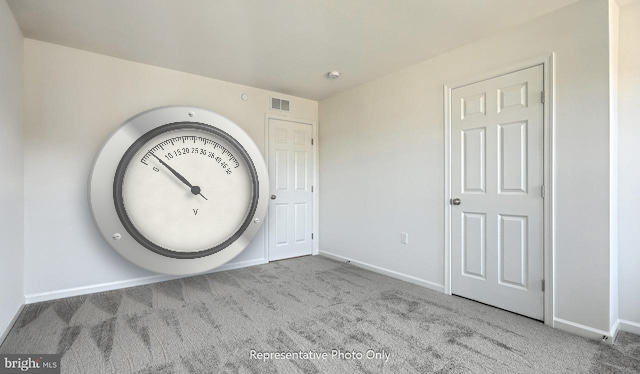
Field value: 5 (V)
